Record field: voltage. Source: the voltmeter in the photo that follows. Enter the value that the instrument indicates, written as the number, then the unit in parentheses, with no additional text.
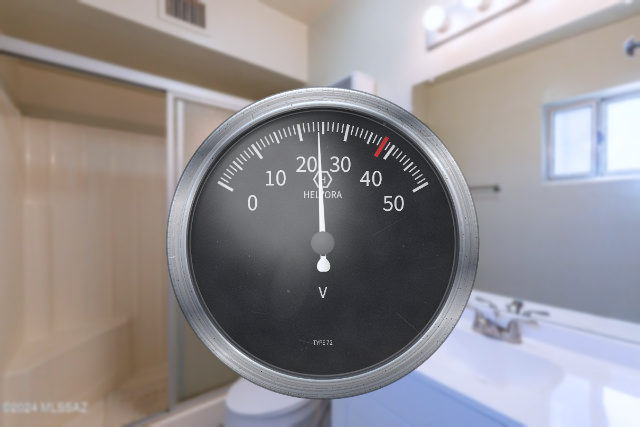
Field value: 24 (V)
